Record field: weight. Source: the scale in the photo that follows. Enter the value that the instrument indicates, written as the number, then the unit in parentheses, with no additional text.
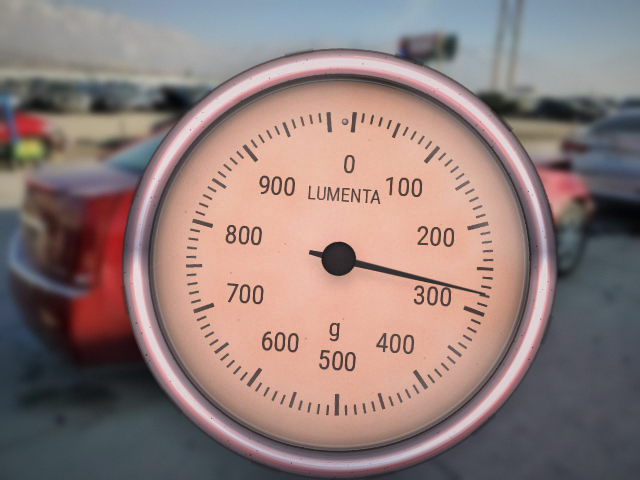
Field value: 280 (g)
